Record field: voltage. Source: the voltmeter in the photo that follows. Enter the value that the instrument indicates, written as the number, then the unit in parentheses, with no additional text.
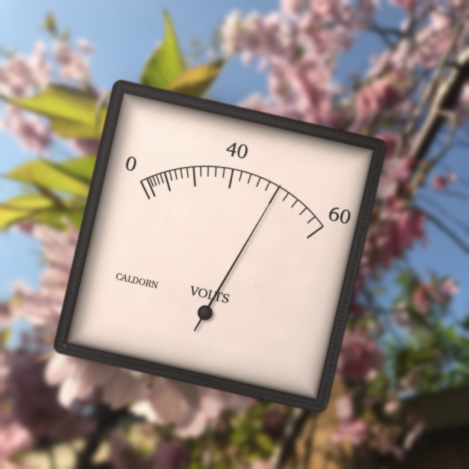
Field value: 50 (V)
